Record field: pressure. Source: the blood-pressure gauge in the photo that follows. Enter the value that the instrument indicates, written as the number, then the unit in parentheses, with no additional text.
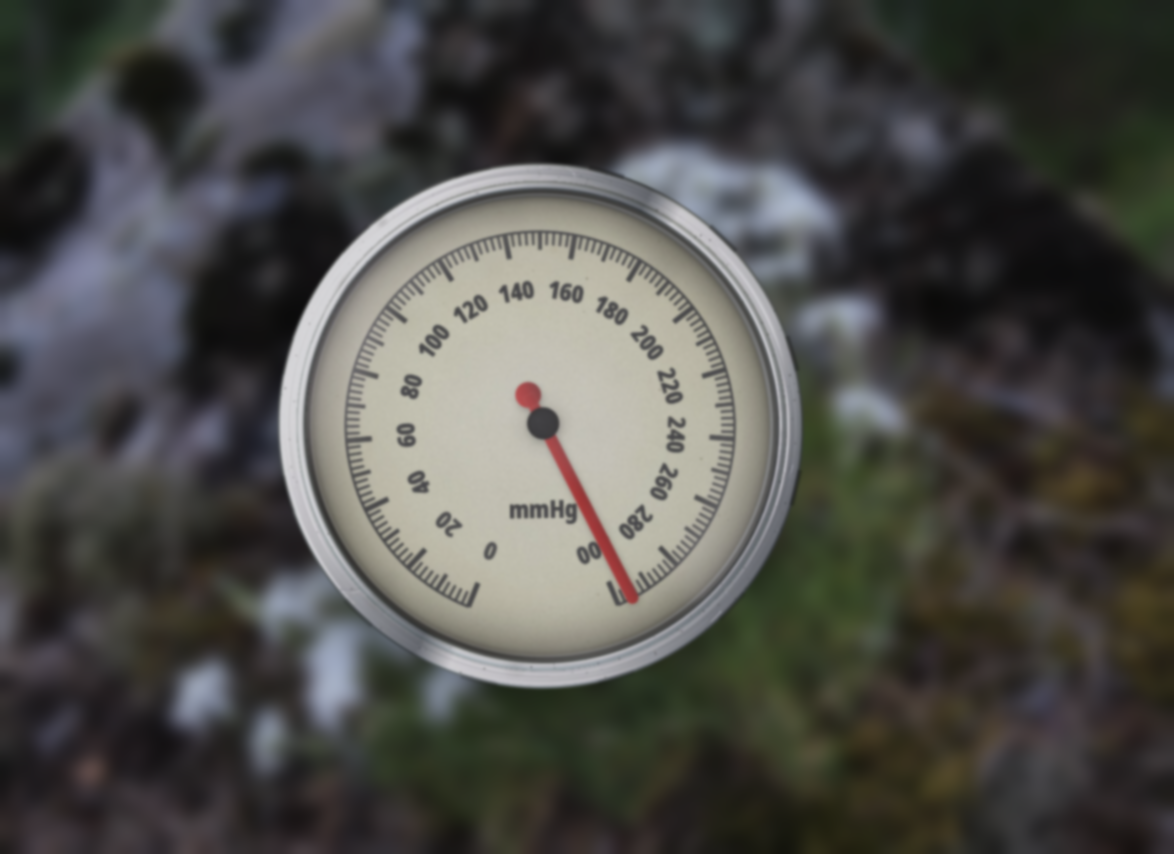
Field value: 296 (mmHg)
